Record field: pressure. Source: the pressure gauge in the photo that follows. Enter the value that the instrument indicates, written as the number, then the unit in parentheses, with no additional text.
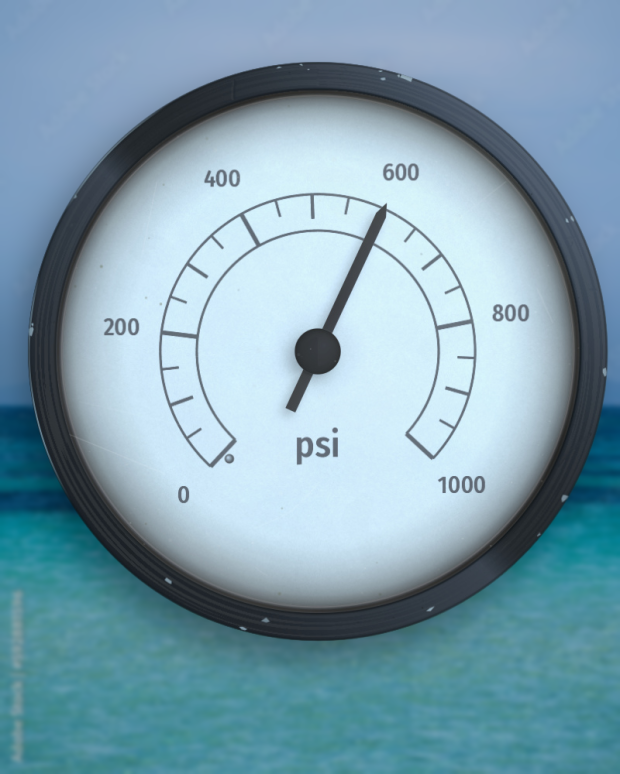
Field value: 600 (psi)
